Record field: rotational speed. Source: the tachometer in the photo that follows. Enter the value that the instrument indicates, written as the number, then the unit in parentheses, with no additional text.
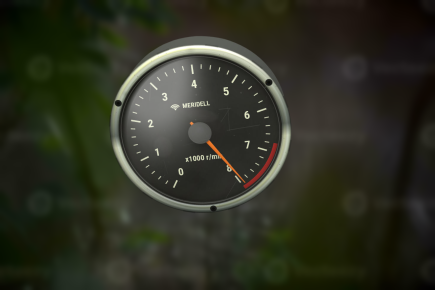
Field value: 7900 (rpm)
